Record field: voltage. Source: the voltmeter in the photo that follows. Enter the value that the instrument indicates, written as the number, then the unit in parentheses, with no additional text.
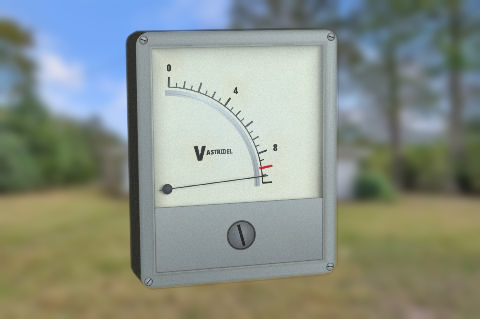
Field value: 9.5 (V)
